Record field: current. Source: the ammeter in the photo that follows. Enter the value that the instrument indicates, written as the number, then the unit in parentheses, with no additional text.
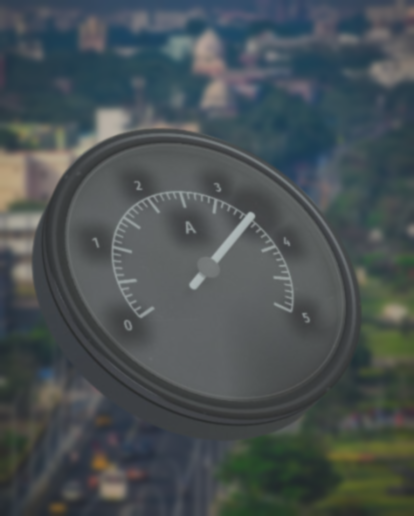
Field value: 3.5 (A)
